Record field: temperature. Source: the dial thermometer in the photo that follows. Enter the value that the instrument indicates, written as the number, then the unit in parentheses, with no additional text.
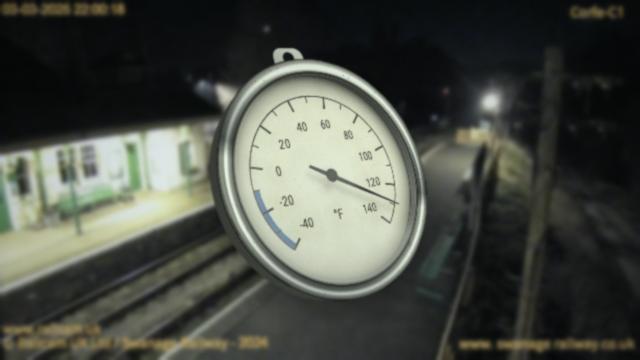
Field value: 130 (°F)
